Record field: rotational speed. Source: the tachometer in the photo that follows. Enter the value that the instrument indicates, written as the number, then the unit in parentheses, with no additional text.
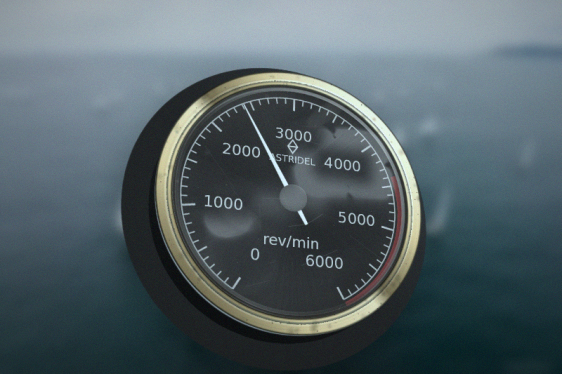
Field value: 2400 (rpm)
